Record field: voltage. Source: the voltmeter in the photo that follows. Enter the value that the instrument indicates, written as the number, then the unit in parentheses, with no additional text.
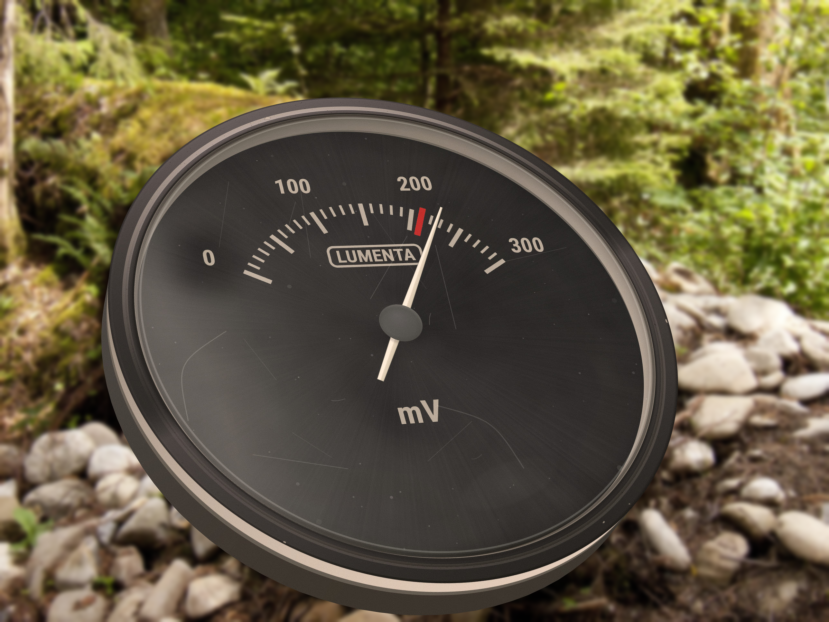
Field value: 225 (mV)
